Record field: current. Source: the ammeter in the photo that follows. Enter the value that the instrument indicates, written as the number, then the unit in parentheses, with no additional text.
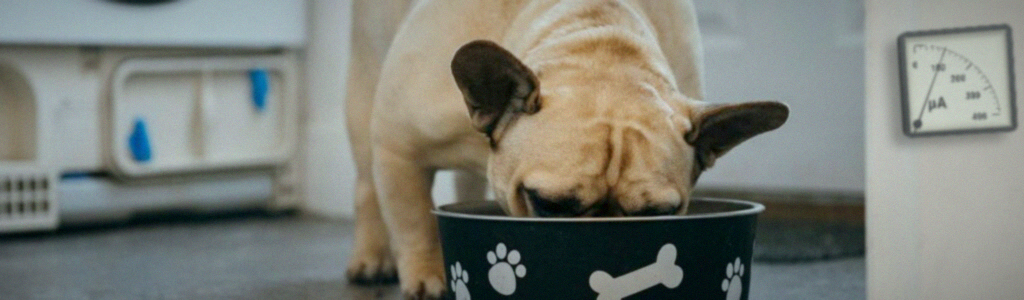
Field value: 100 (µA)
